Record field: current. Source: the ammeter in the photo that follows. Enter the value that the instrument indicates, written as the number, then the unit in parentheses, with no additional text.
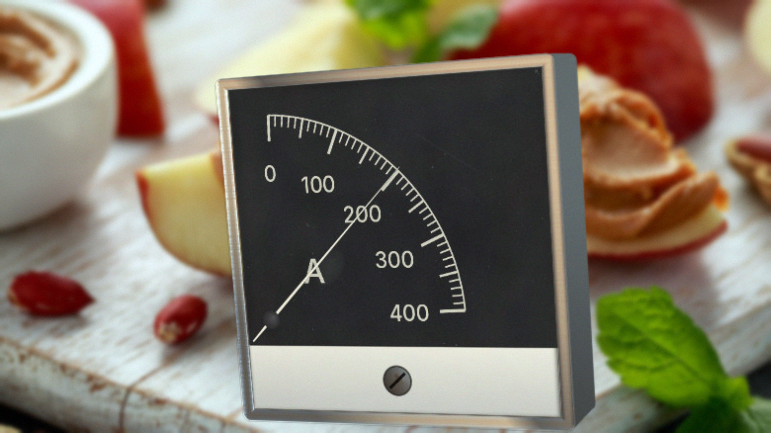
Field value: 200 (A)
